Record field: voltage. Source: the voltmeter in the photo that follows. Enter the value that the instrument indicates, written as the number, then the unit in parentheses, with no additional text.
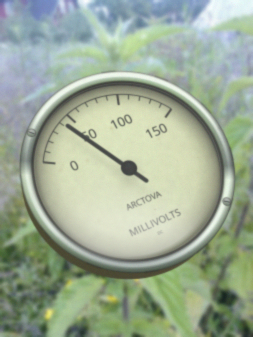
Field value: 40 (mV)
